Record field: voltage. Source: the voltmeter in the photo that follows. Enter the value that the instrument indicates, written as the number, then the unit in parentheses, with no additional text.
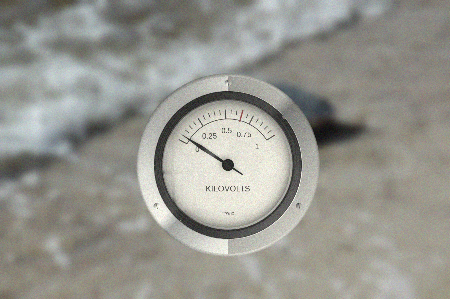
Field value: 0.05 (kV)
